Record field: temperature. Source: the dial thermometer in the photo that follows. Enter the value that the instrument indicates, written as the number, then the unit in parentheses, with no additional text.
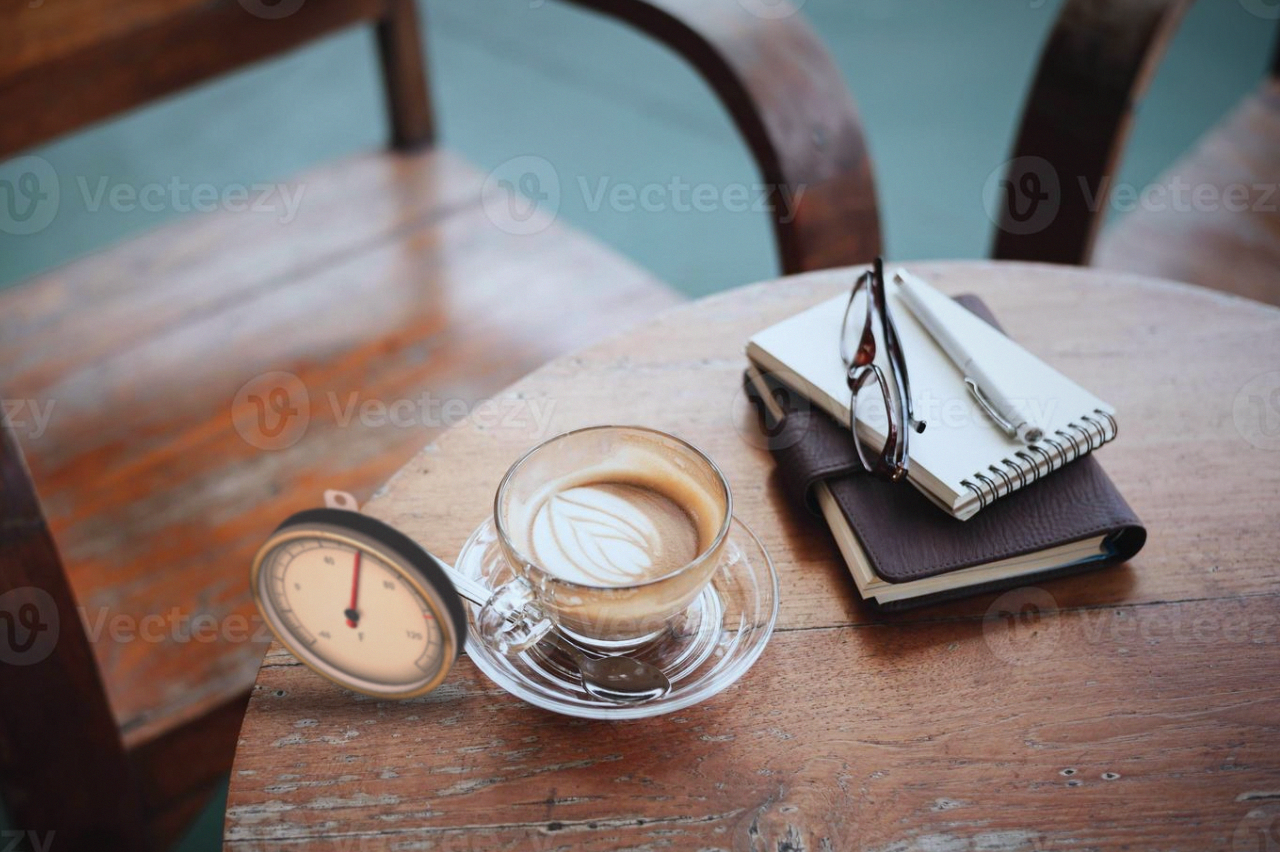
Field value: 60 (°F)
